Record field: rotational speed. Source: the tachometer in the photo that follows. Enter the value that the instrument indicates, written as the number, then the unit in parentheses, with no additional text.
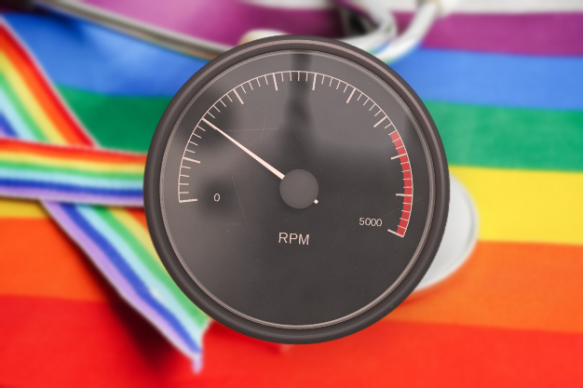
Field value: 1000 (rpm)
